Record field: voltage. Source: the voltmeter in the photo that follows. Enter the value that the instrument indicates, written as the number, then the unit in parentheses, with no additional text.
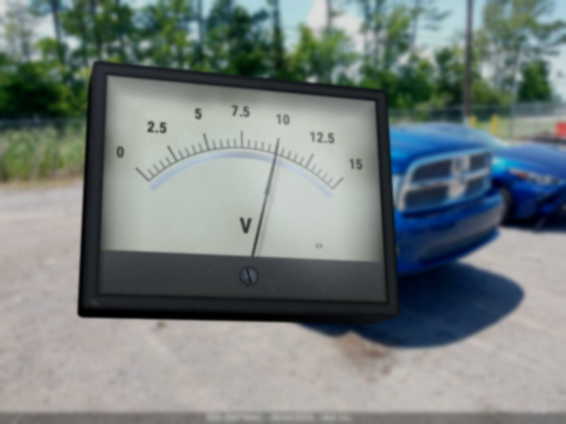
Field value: 10 (V)
